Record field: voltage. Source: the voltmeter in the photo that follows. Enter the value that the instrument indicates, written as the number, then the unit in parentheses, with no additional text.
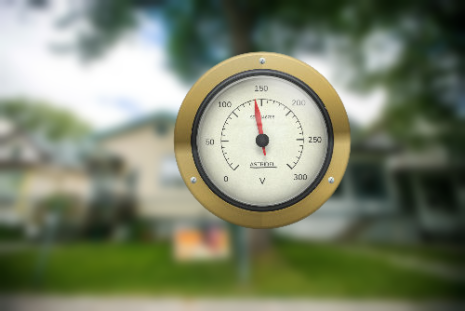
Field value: 140 (V)
